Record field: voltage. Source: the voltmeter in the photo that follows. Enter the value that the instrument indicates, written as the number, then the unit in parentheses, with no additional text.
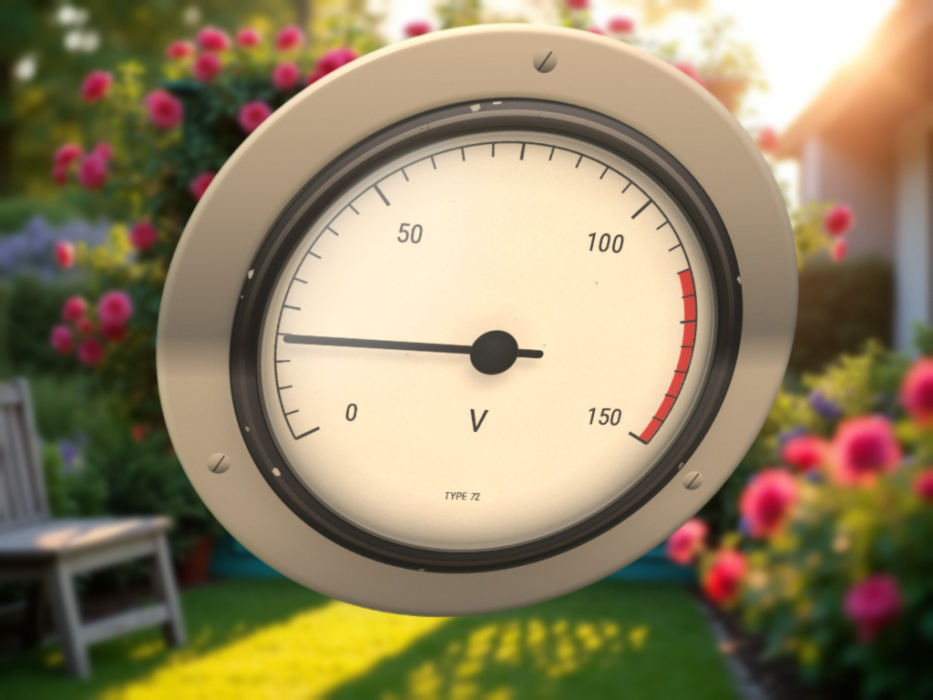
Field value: 20 (V)
